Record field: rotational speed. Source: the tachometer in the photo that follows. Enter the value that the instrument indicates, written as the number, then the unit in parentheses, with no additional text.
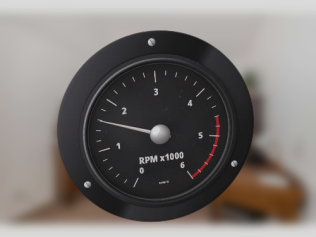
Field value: 1600 (rpm)
